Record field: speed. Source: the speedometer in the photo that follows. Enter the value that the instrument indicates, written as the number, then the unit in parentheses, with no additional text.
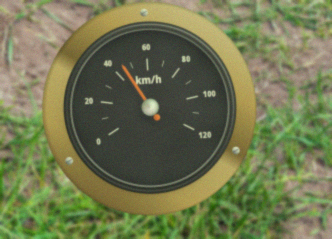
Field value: 45 (km/h)
